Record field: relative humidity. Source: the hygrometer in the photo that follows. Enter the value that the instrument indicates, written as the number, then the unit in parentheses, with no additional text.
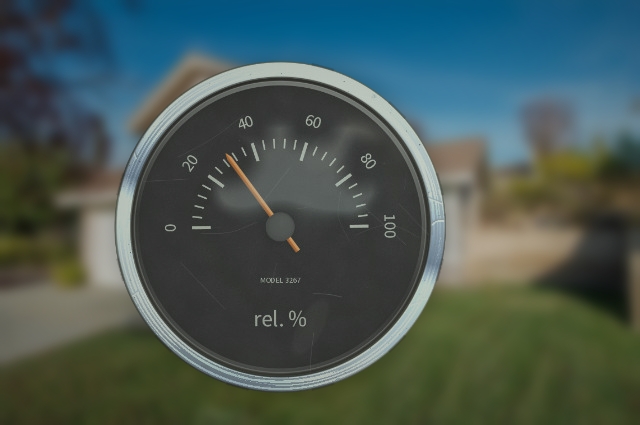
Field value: 30 (%)
